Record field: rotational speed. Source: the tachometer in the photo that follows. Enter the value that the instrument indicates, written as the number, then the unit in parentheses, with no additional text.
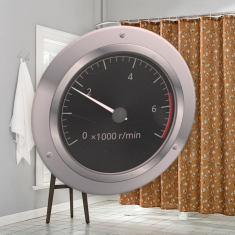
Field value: 1800 (rpm)
